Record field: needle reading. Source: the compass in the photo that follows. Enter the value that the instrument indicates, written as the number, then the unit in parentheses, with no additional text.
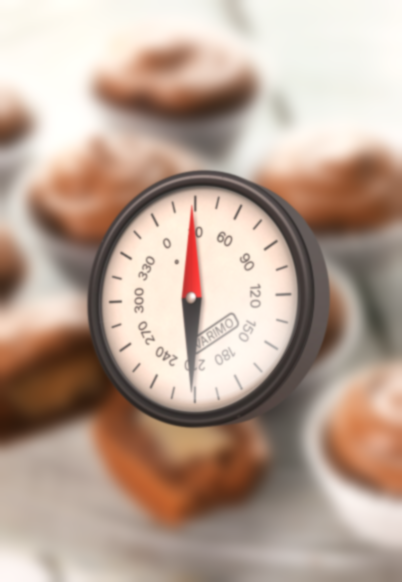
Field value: 30 (°)
